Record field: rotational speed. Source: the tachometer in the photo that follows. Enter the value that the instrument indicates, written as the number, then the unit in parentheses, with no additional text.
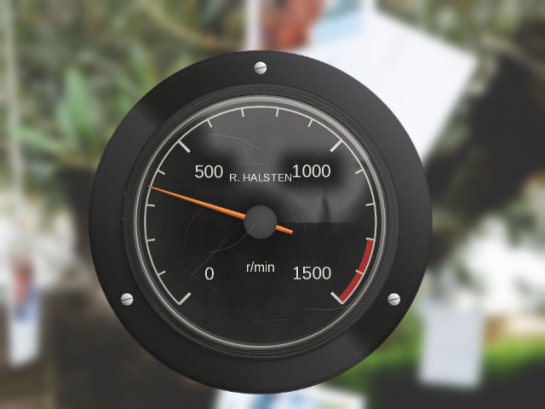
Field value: 350 (rpm)
